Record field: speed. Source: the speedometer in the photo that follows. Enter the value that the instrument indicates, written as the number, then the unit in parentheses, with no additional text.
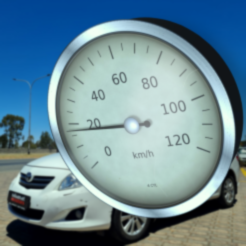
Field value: 17.5 (km/h)
